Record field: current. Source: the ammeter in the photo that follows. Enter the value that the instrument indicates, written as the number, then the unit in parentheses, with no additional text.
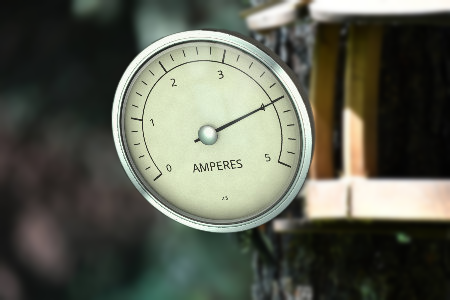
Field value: 4 (A)
